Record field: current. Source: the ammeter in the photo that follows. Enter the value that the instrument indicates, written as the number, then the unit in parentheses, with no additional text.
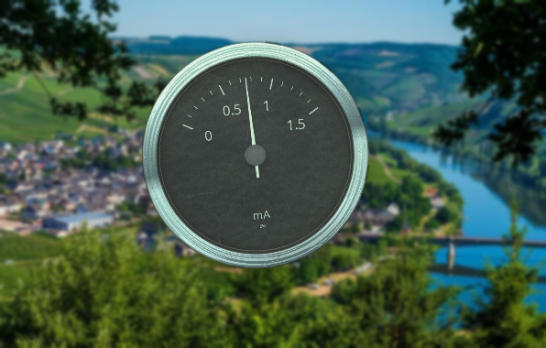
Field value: 0.75 (mA)
